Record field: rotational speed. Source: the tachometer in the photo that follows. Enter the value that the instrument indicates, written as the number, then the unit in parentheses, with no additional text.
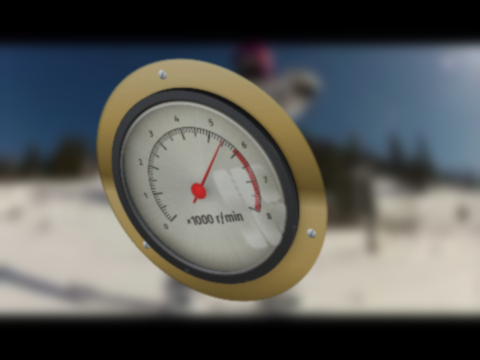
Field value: 5500 (rpm)
